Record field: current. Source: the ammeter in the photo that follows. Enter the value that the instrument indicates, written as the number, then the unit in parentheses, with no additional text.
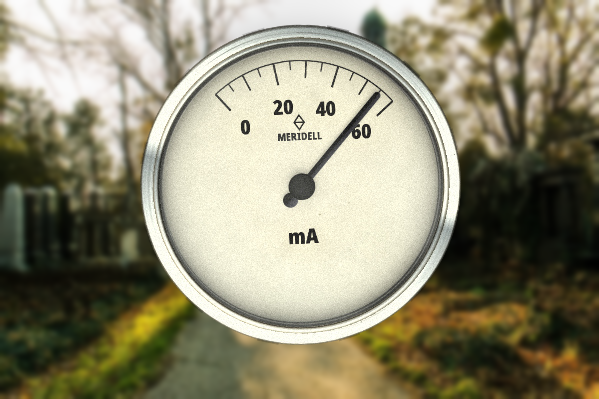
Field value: 55 (mA)
